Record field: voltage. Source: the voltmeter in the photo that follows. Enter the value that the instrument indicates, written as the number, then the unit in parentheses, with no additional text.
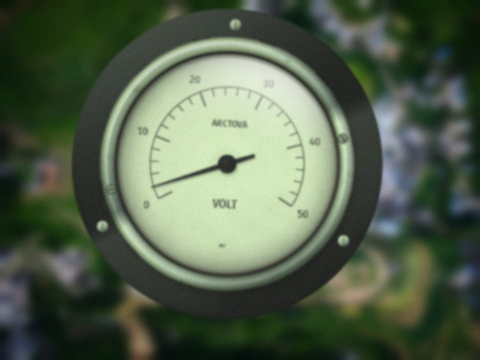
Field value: 2 (V)
